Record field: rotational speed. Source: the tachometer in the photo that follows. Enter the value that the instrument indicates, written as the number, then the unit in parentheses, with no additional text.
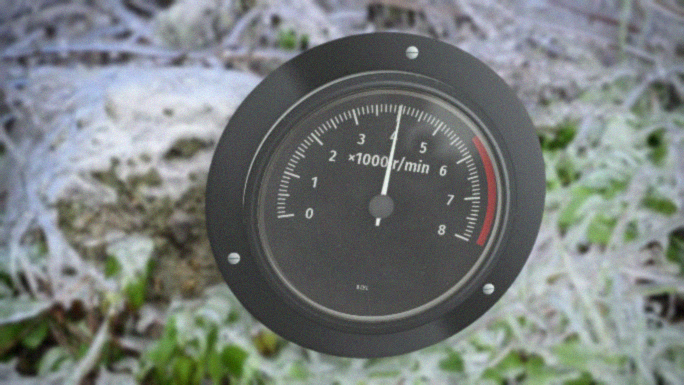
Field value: 4000 (rpm)
